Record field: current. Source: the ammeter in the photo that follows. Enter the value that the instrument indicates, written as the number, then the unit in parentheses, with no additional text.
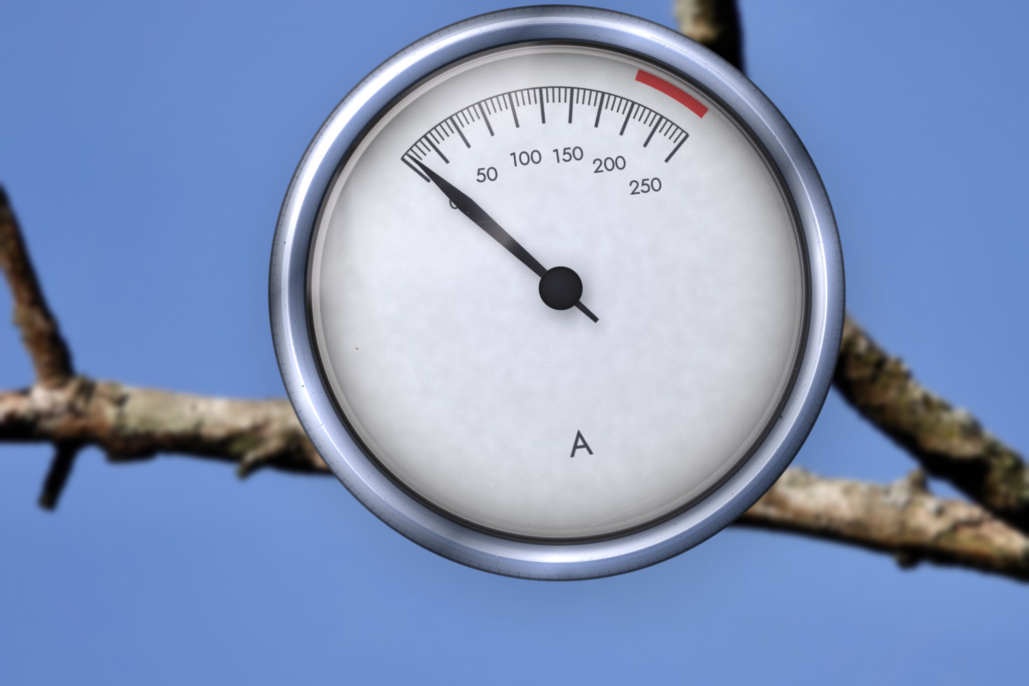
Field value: 5 (A)
